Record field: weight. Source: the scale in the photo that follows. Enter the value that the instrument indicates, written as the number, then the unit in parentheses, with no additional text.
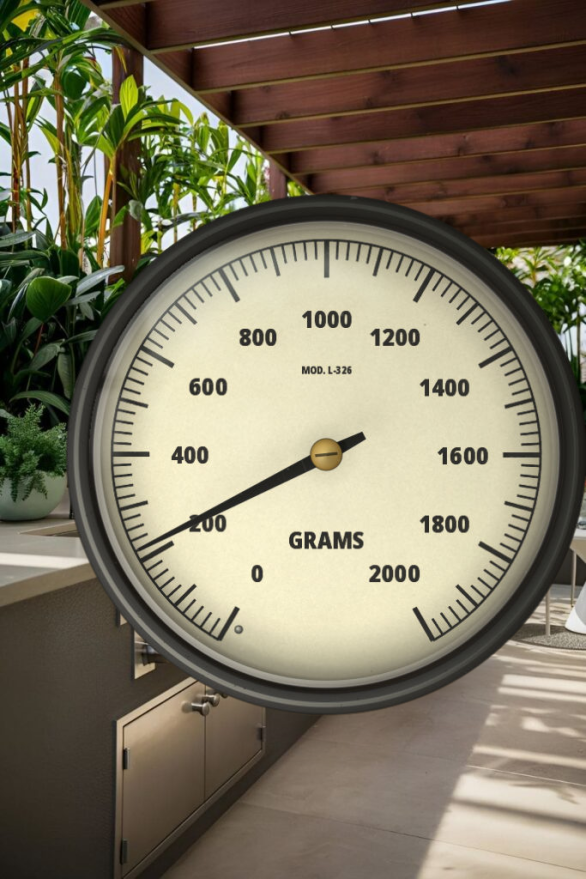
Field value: 220 (g)
